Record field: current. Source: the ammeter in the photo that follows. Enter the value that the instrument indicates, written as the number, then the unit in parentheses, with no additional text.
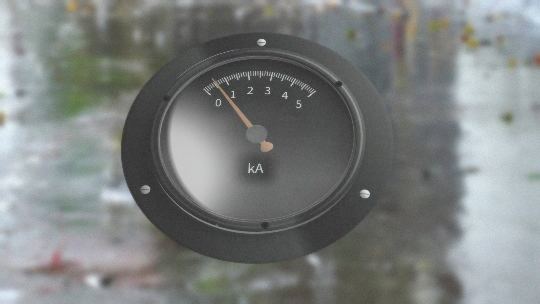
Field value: 0.5 (kA)
